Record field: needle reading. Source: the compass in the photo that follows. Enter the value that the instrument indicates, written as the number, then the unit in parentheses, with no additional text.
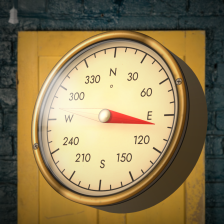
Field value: 100 (°)
